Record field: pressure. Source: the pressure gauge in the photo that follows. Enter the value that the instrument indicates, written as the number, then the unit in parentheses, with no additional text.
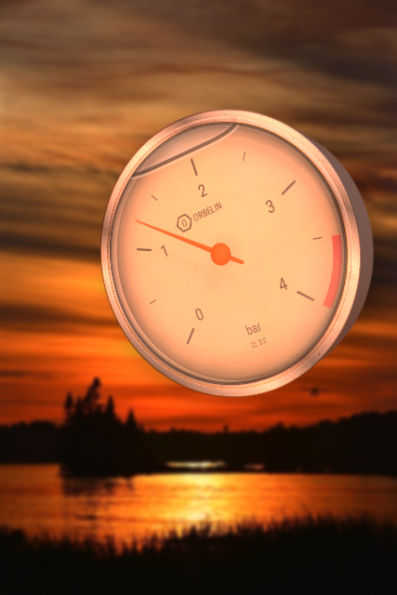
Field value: 1.25 (bar)
